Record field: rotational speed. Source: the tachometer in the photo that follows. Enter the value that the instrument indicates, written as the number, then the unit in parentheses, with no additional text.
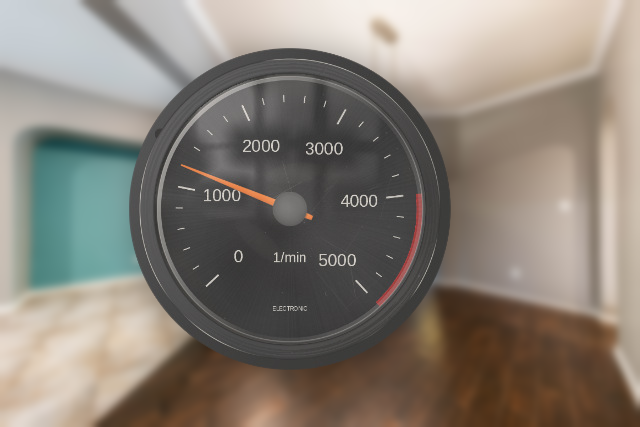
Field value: 1200 (rpm)
